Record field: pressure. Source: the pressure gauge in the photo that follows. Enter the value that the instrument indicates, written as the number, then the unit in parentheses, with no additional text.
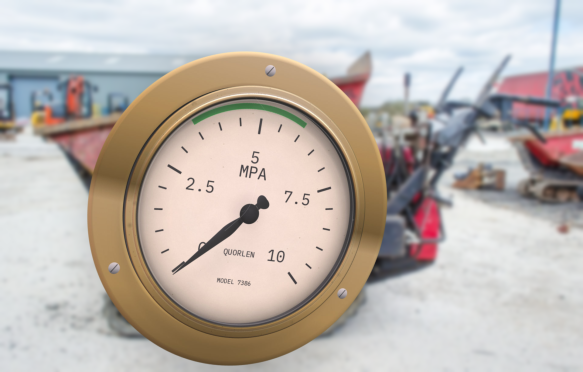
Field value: 0 (MPa)
